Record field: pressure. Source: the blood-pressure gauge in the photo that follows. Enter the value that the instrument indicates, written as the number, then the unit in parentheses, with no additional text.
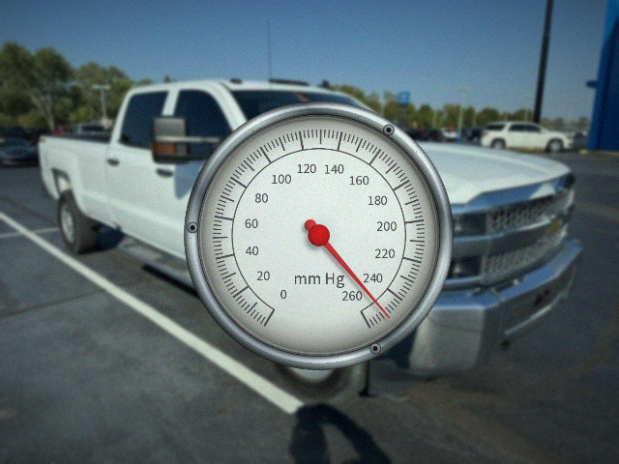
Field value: 250 (mmHg)
